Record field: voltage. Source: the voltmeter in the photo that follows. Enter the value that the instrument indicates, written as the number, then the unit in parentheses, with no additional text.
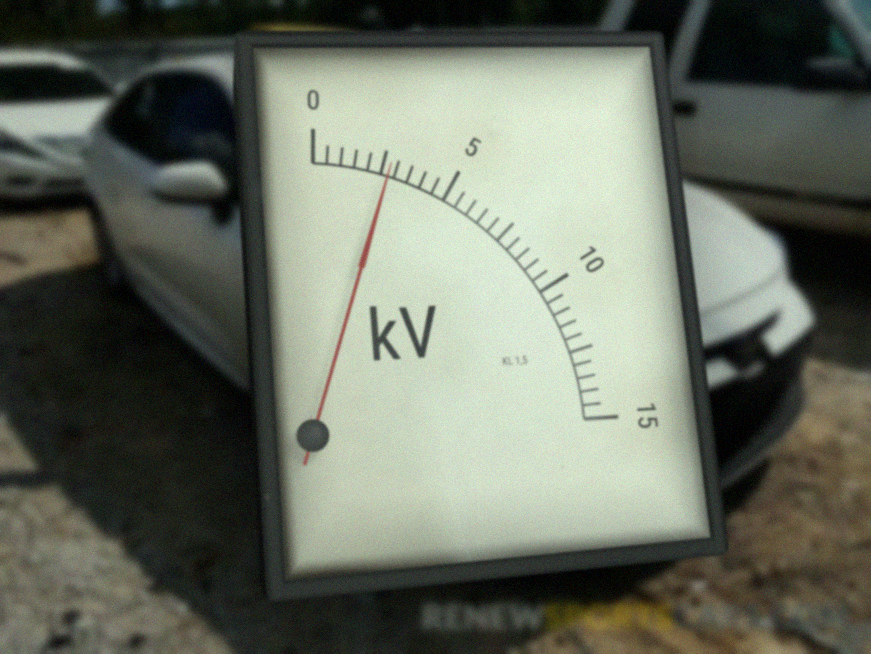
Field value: 2.75 (kV)
